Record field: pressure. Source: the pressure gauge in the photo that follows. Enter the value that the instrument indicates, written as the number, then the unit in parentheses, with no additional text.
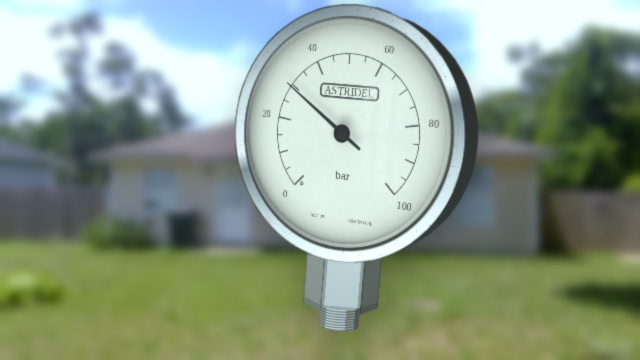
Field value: 30 (bar)
